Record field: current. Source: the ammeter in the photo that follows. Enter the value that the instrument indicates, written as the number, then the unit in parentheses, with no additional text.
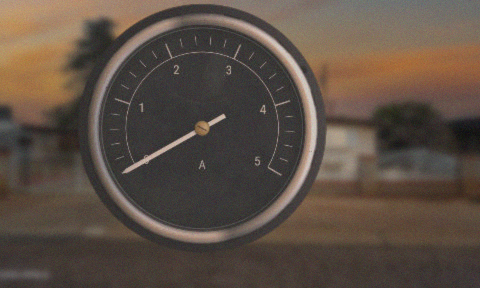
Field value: 0 (A)
